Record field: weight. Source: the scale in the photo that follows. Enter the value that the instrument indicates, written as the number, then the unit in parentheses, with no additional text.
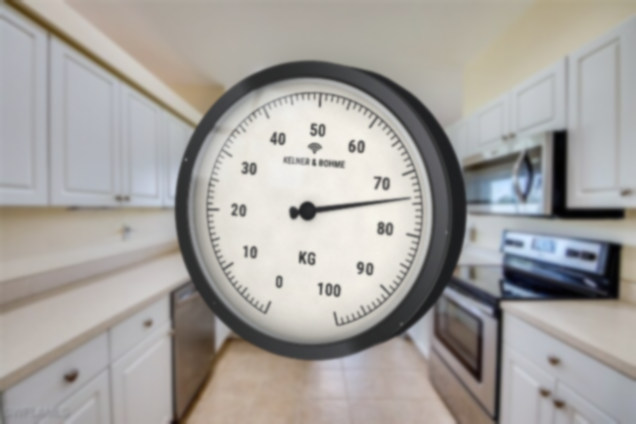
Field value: 74 (kg)
